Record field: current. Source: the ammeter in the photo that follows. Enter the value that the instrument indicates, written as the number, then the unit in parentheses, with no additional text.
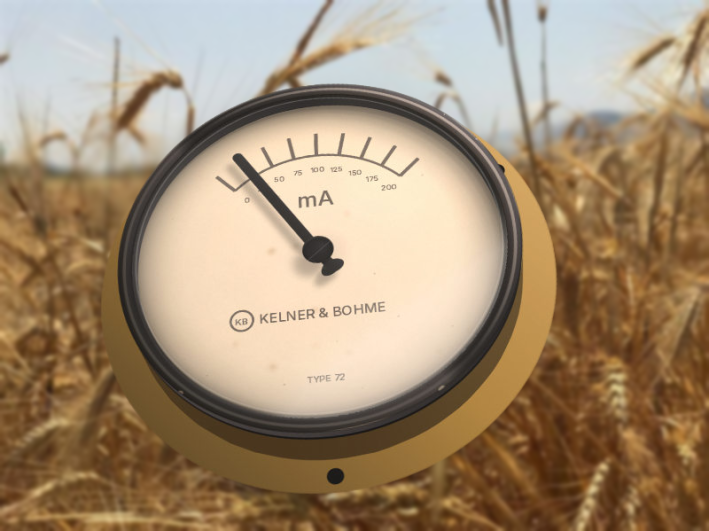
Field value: 25 (mA)
